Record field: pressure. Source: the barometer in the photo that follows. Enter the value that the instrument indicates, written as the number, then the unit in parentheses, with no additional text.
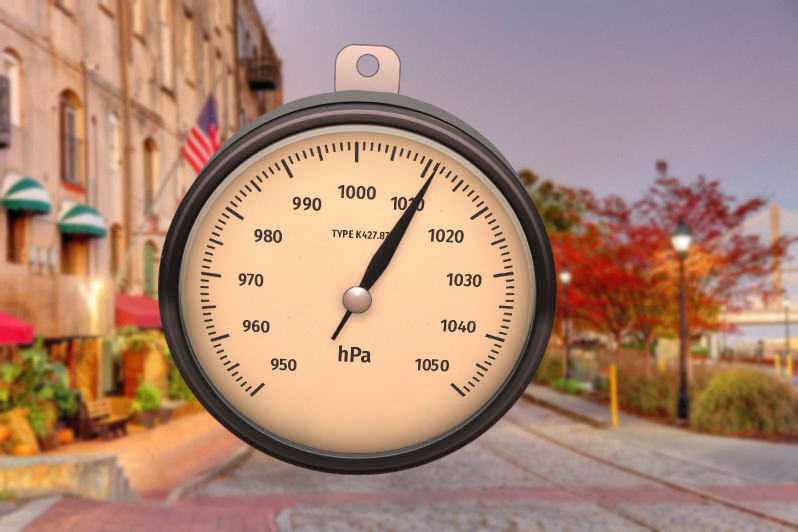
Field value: 1011 (hPa)
